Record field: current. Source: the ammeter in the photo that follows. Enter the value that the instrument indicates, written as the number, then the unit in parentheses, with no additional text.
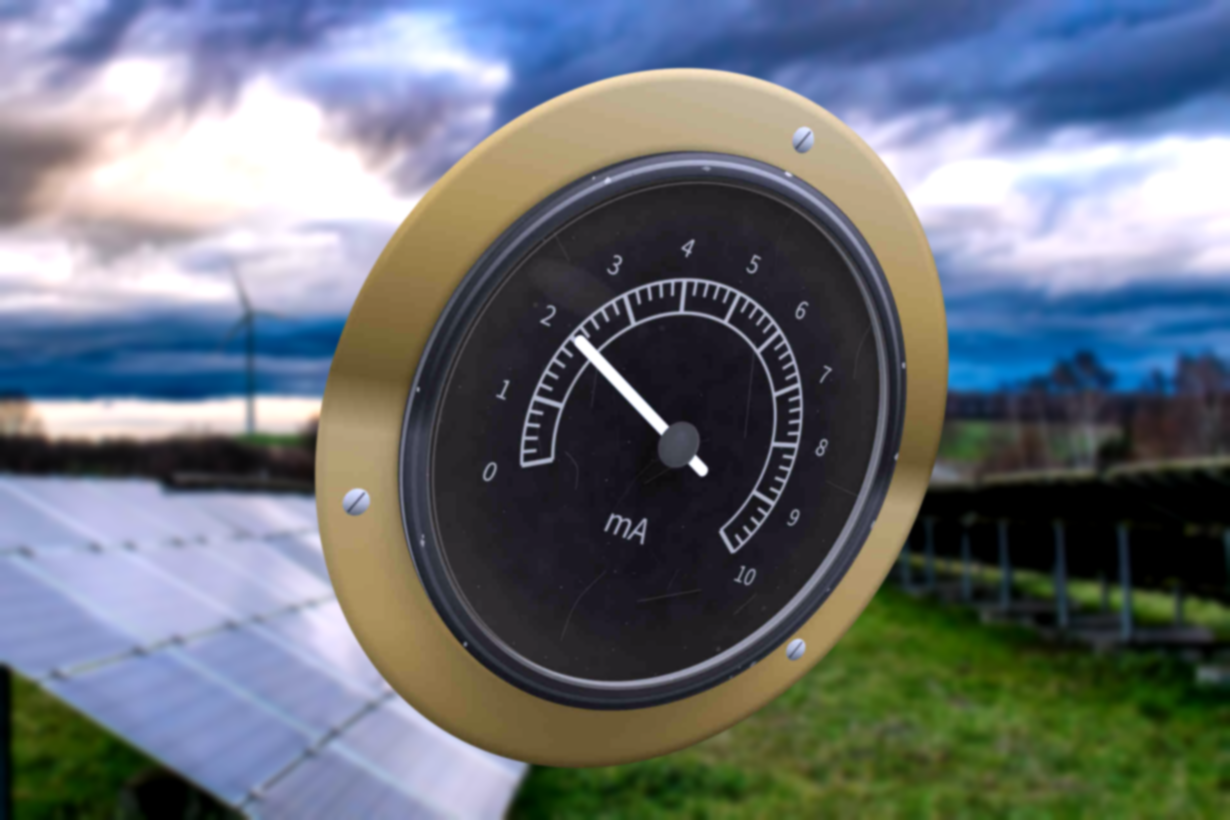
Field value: 2 (mA)
